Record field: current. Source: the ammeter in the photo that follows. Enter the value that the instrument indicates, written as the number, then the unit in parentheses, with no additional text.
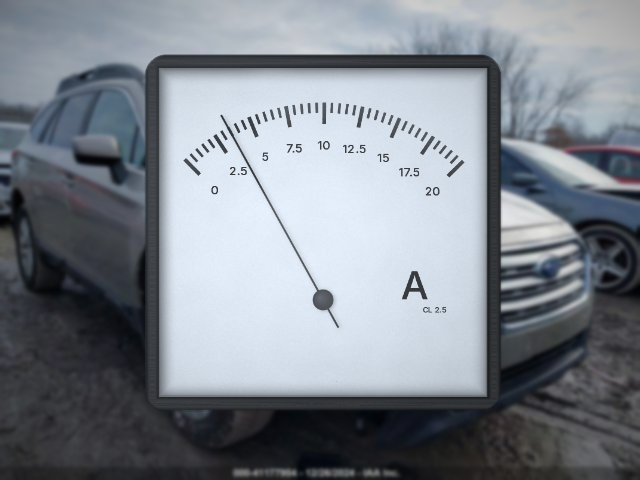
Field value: 3.5 (A)
